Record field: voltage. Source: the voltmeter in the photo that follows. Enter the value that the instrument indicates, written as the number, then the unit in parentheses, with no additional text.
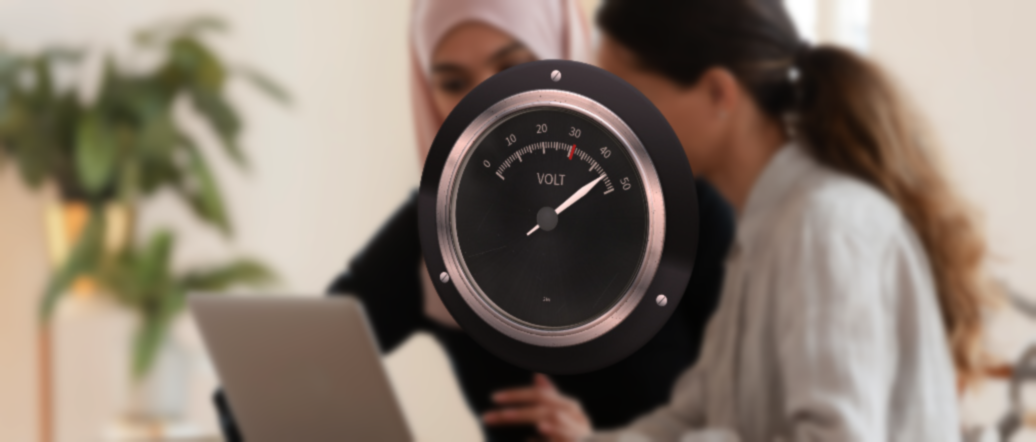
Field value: 45 (V)
